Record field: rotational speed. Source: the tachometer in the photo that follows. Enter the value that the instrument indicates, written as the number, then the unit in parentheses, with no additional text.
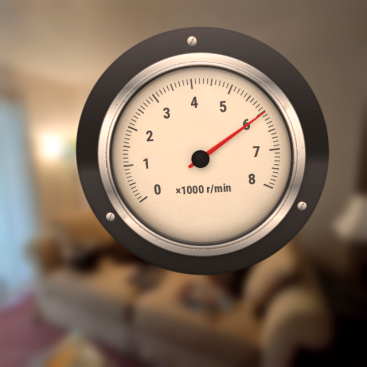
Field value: 6000 (rpm)
